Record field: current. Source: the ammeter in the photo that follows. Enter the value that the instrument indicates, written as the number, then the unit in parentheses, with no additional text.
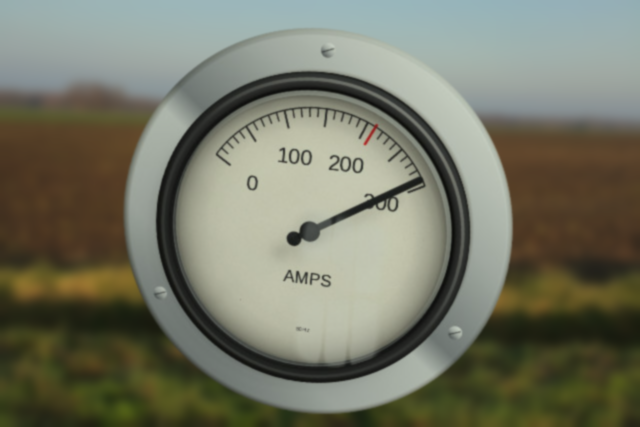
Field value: 290 (A)
